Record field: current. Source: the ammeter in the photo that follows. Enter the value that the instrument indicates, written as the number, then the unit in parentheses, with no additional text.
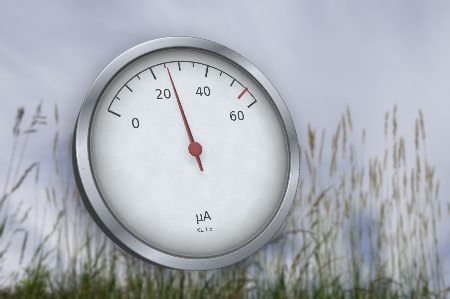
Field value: 25 (µA)
